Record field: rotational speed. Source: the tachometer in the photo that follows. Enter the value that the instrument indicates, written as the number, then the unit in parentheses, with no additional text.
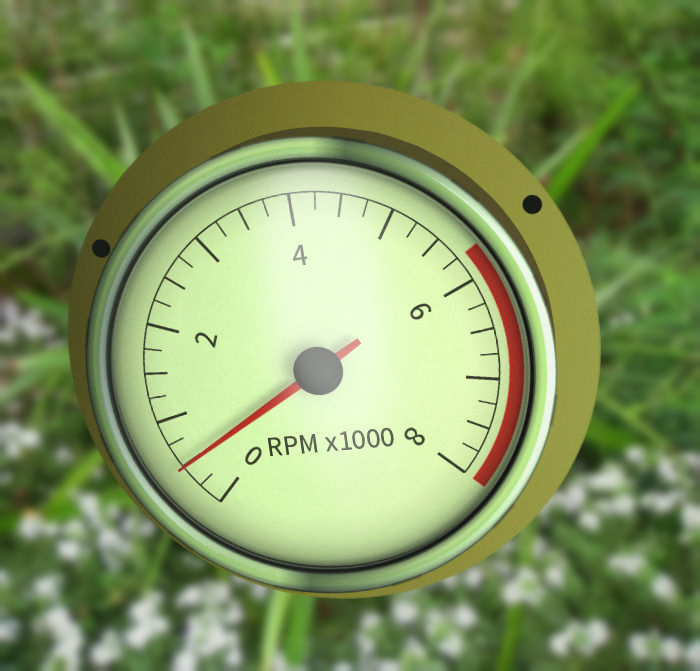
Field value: 500 (rpm)
